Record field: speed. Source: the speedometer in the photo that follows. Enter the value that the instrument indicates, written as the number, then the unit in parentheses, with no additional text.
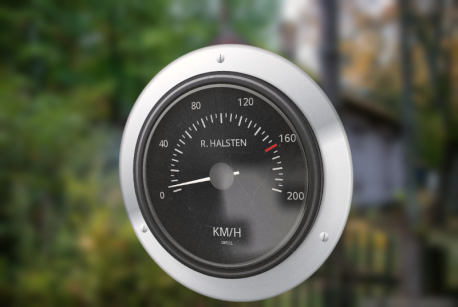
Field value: 5 (km/h)
